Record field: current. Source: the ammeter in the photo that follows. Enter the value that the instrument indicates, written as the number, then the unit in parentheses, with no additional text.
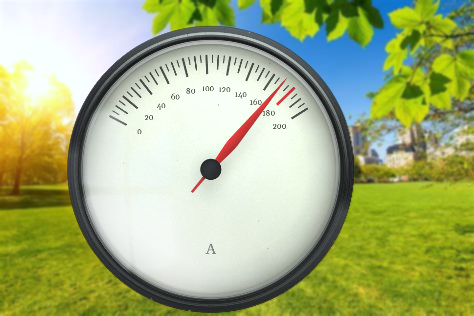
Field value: 170 (A)
